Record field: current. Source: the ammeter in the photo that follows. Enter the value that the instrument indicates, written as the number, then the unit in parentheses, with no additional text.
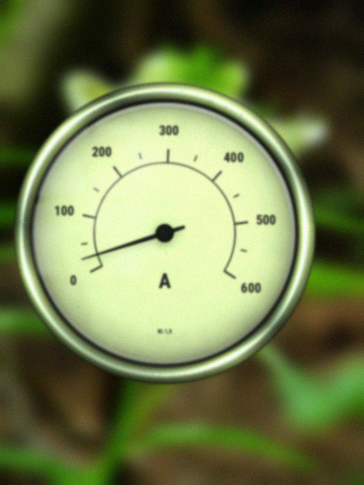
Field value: 25 (A)
